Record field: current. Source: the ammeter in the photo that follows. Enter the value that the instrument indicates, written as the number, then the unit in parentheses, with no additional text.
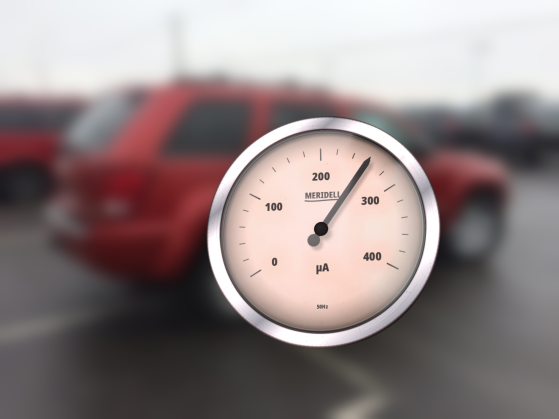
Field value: 260 (µA)
